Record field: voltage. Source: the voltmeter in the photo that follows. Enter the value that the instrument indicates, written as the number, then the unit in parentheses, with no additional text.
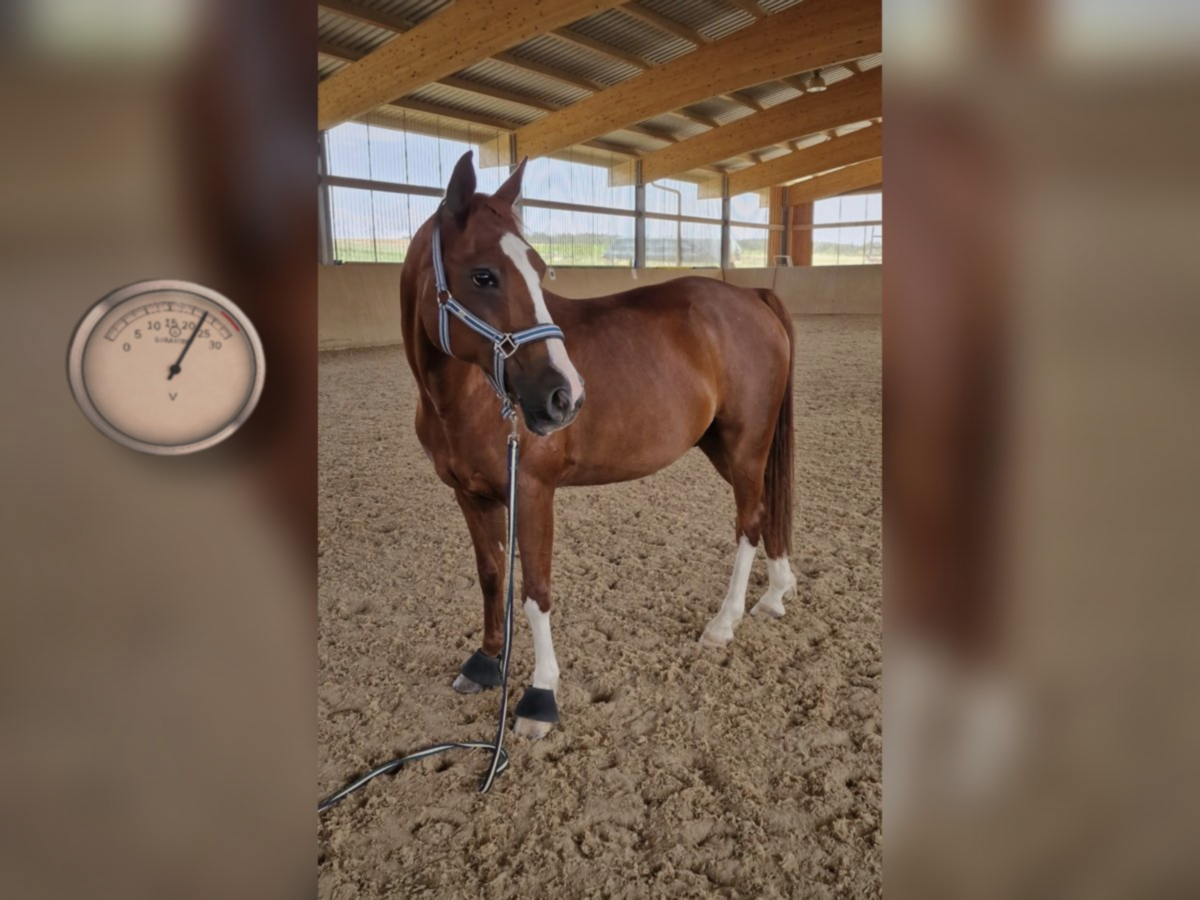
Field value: 22.5 (V)
